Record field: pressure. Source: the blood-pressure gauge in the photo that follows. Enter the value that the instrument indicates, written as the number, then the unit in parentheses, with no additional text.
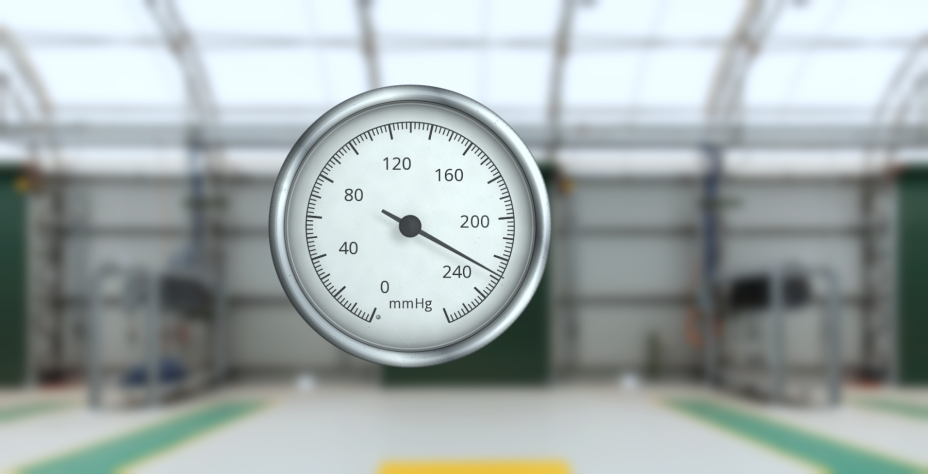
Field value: 228 (mmHg)
